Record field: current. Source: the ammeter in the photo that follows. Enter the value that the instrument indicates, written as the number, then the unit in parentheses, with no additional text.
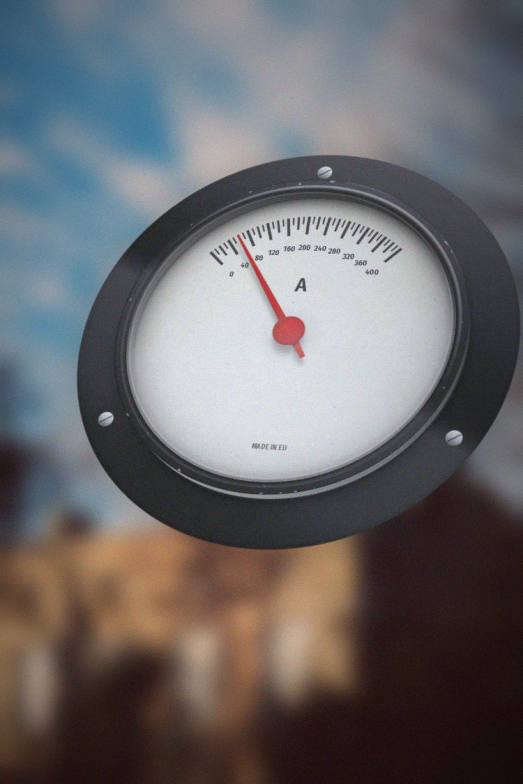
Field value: 60 (A)
